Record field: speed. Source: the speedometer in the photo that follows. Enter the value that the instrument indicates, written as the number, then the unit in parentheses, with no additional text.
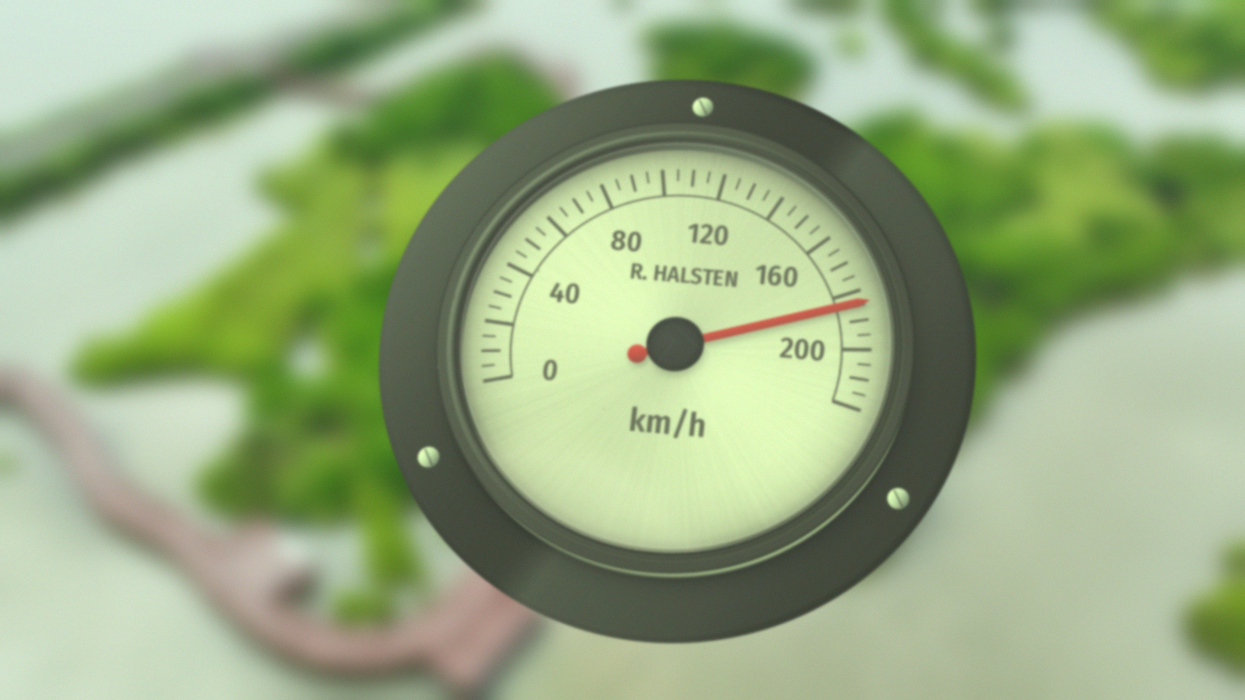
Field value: 185 (km/h)
